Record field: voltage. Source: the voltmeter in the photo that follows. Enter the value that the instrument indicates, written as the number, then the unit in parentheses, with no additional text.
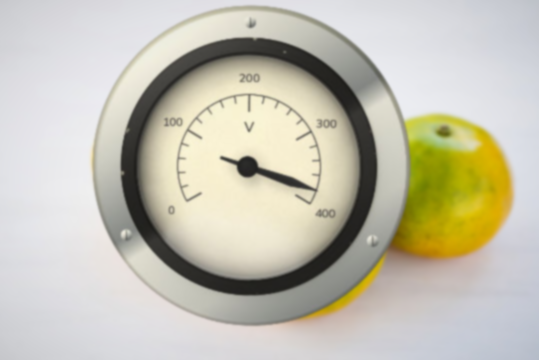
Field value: 380 (V)
